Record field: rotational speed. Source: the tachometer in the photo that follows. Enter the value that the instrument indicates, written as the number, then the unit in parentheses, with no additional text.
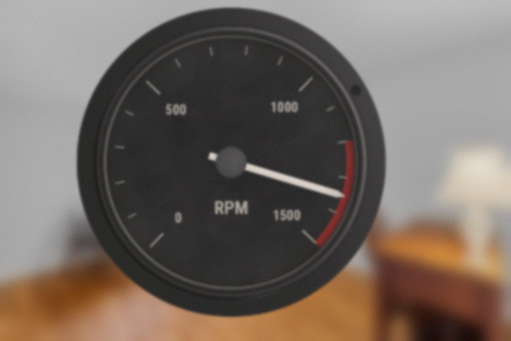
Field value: 1350 (rpm)
